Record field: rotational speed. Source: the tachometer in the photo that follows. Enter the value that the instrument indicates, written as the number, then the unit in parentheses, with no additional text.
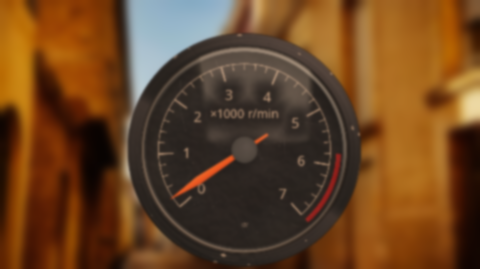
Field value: 200 (rpm)
